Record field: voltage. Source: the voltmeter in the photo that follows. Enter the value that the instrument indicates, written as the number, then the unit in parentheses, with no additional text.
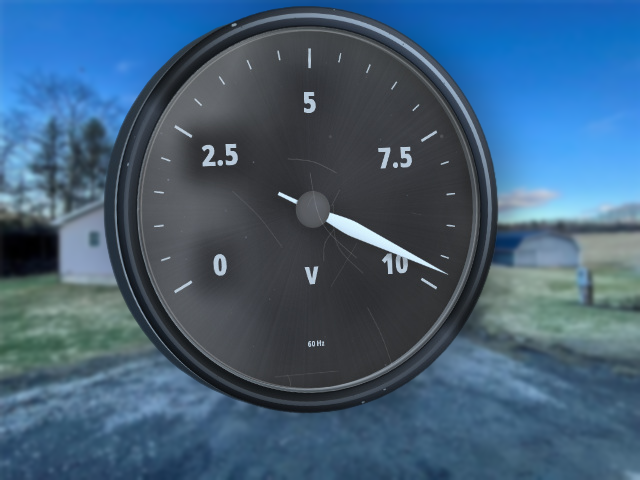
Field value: 9.75 (V)
